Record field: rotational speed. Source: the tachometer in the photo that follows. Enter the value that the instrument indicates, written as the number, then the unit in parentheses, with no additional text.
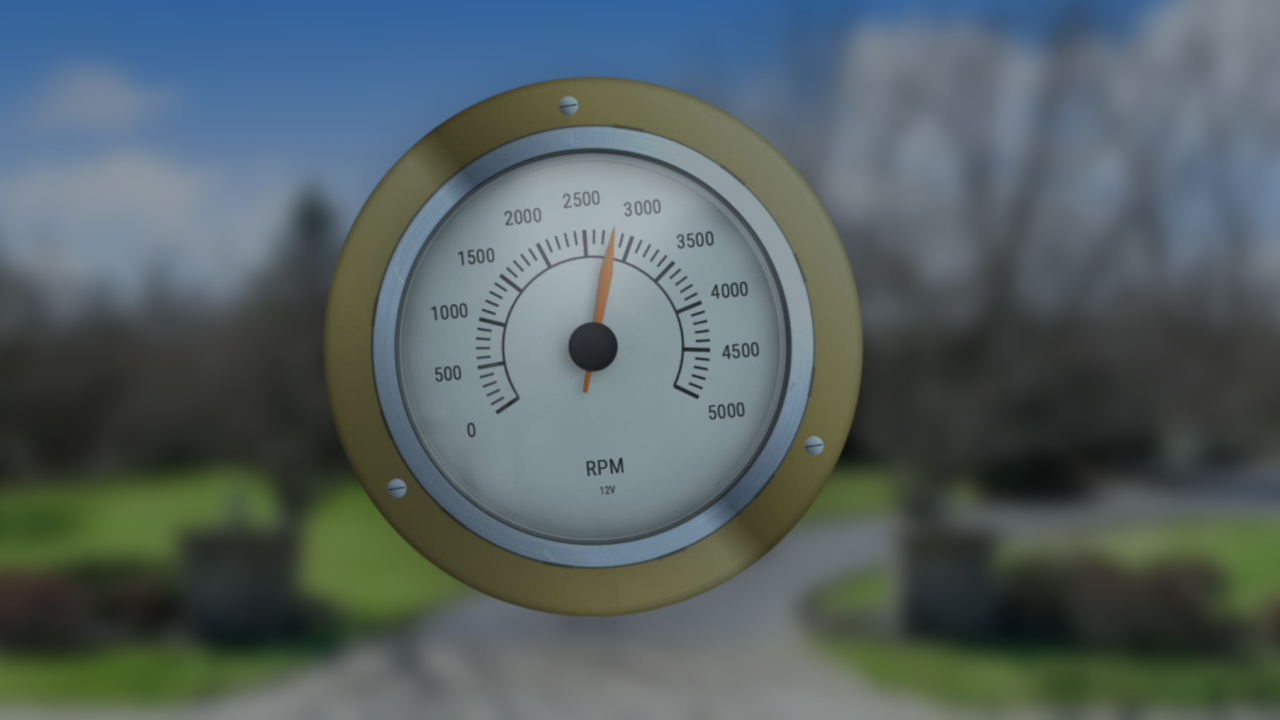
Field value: 2800 (rpm)
